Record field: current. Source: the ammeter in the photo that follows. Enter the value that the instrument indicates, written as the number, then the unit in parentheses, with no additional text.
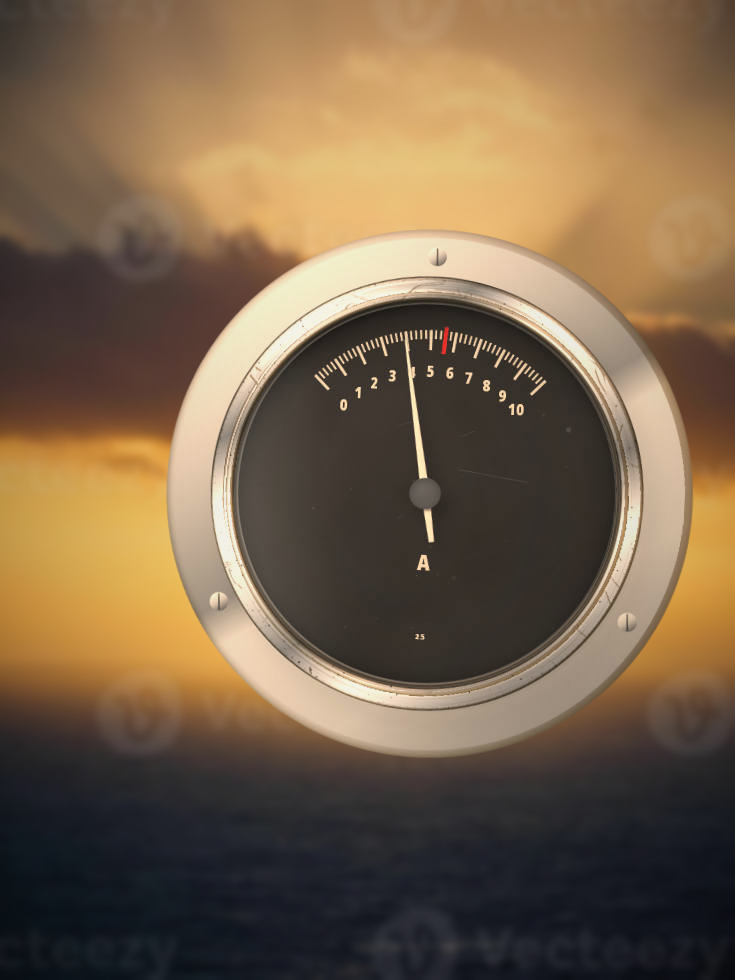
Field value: 4 (A)
